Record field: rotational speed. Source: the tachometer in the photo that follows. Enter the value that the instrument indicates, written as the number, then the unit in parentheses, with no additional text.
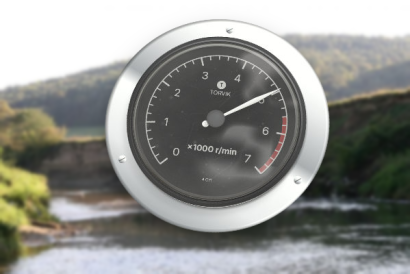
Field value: 5000 (rpm)
